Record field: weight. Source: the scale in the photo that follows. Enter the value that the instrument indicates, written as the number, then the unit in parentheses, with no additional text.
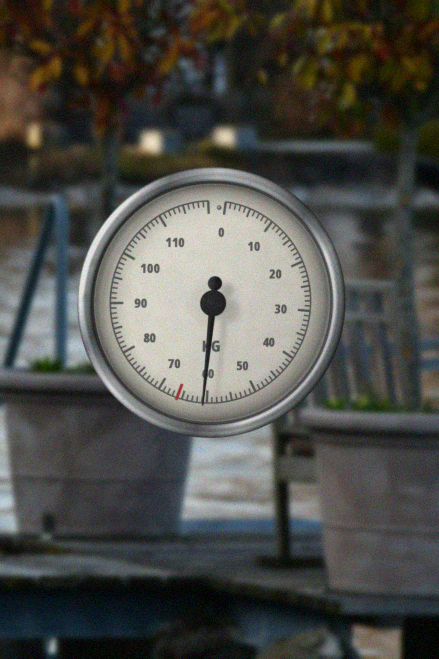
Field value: 61 (kg)
